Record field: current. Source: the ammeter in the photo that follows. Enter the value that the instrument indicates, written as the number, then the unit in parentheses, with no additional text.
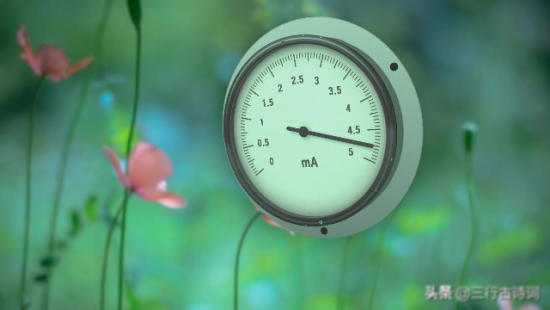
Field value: 4.75 (mA)
